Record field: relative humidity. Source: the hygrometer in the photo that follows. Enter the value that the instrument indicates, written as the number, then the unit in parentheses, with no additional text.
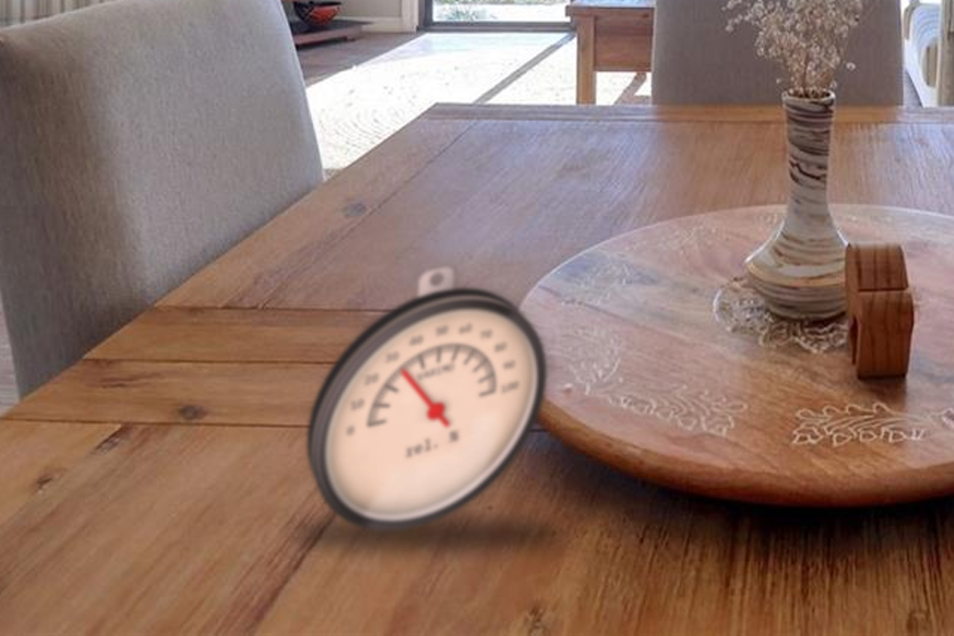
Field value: 30 (%)
